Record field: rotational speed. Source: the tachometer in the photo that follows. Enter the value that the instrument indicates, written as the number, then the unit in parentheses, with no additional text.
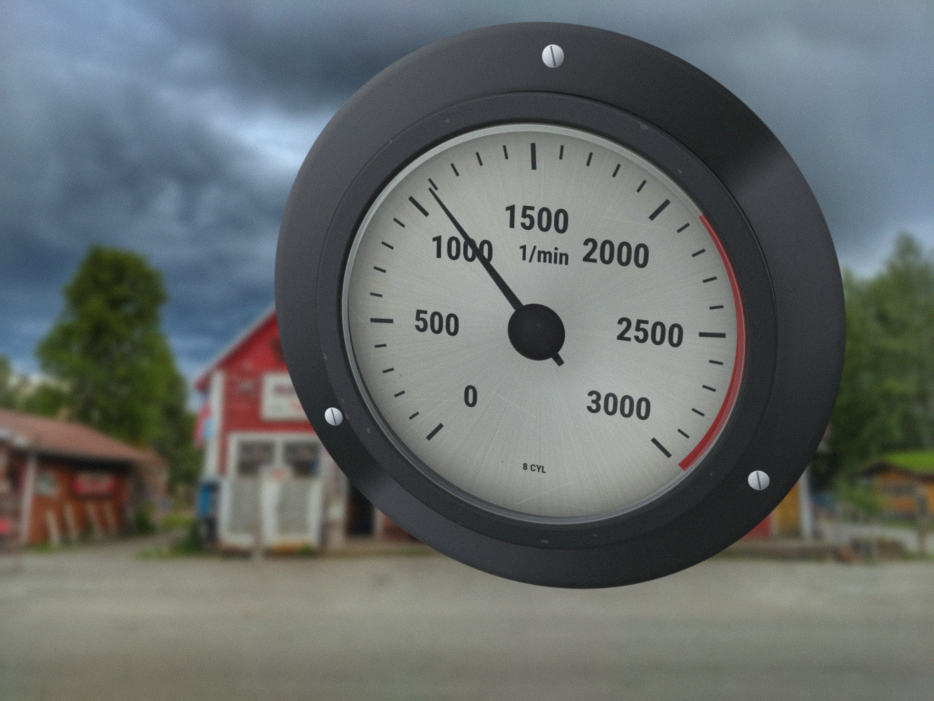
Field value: 1100 (rpm)
